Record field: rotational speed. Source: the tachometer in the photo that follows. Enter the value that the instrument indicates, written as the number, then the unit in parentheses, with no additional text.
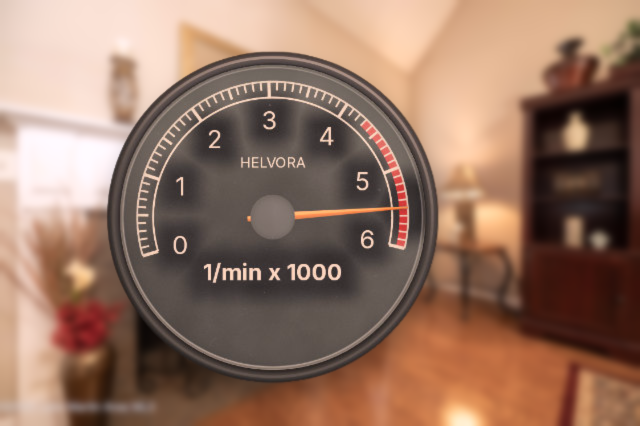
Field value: 5500 (rpm)
